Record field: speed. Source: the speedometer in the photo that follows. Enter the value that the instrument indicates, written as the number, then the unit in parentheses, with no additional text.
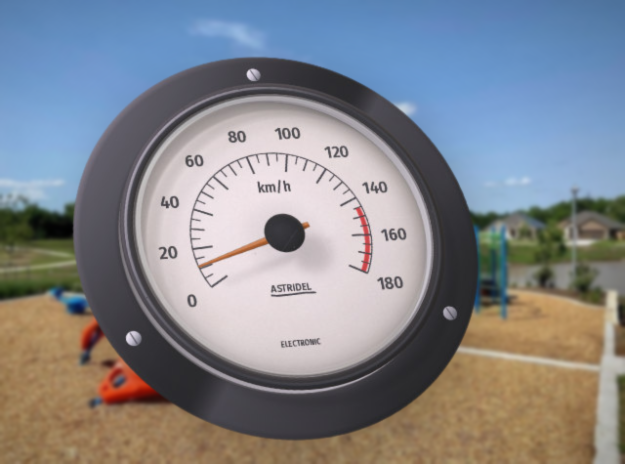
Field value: 10 (km/h)
